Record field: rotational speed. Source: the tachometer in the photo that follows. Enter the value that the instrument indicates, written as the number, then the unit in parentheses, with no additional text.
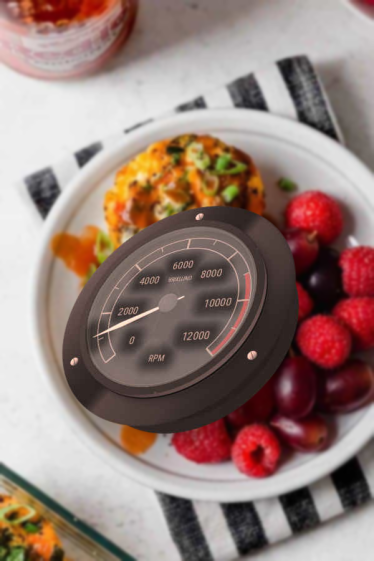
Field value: 1000 (rpm)
